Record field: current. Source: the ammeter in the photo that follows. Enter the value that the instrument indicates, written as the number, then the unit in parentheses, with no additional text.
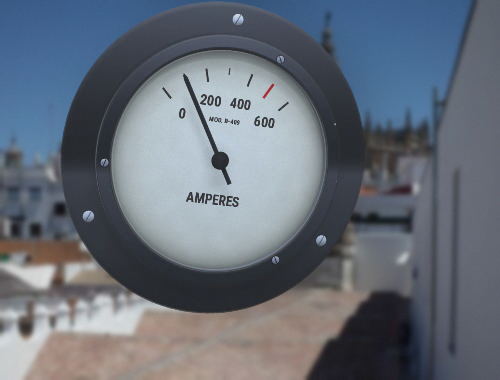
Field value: 100 (A)
